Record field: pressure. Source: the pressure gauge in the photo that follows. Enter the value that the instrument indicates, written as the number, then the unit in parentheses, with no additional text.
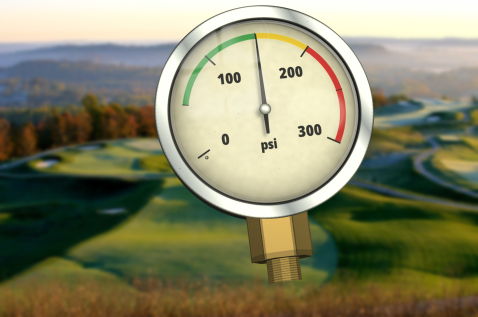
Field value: 150 (psi)
